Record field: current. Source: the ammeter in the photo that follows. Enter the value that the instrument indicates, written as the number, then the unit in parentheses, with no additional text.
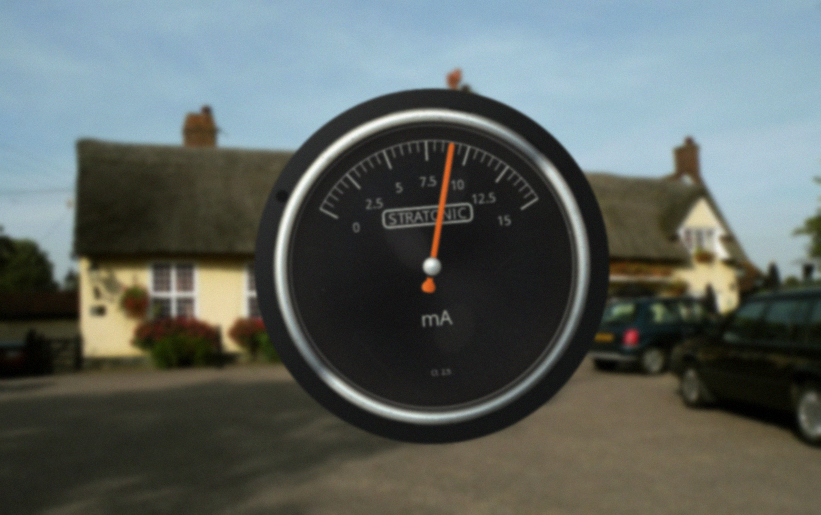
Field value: 9 (mA)
